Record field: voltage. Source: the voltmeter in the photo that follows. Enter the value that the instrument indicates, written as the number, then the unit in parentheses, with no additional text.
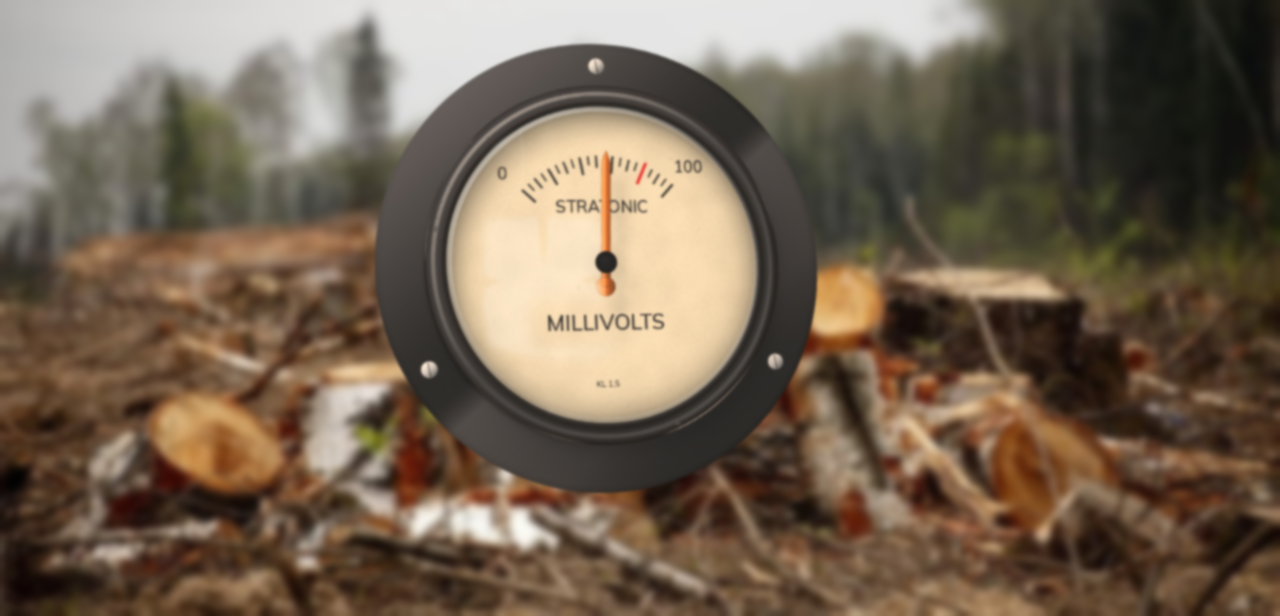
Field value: 55 (mV)
